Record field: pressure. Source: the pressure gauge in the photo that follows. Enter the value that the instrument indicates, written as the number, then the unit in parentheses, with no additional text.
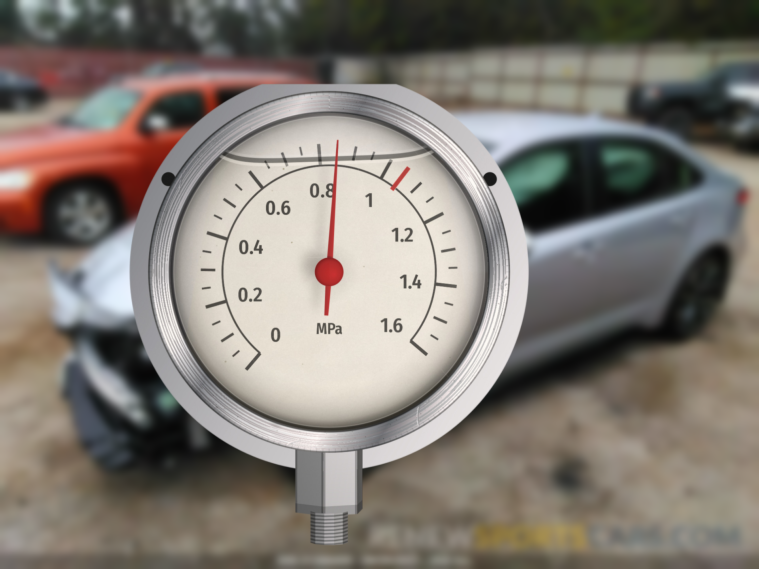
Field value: 0.85 (MPa)
